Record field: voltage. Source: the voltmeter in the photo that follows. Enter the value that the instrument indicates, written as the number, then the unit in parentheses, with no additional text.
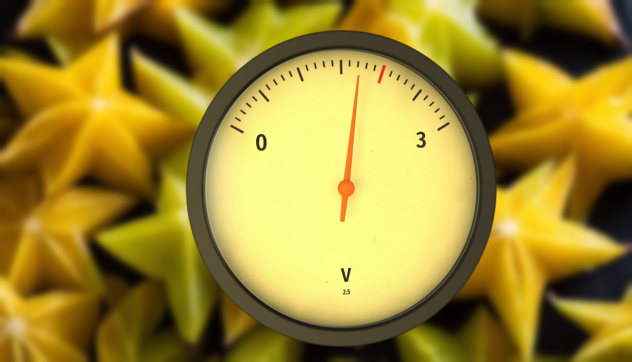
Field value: 1.7 (V)
